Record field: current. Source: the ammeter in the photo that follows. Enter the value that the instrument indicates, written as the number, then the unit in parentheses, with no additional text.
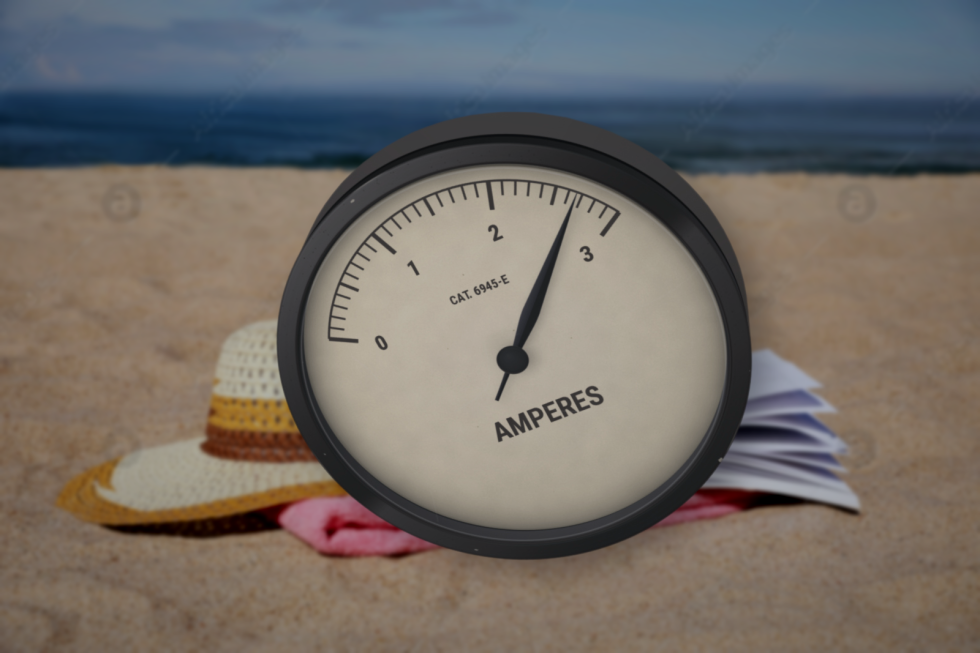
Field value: 2.65 (A)
